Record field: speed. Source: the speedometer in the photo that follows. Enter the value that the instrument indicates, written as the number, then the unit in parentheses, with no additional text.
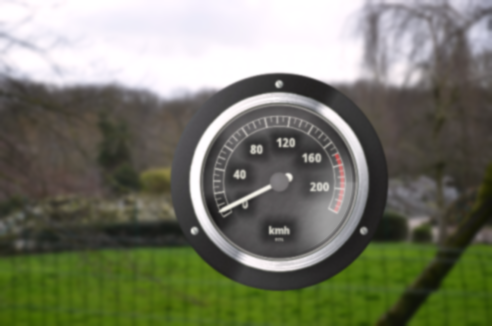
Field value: 5 (km/h)
